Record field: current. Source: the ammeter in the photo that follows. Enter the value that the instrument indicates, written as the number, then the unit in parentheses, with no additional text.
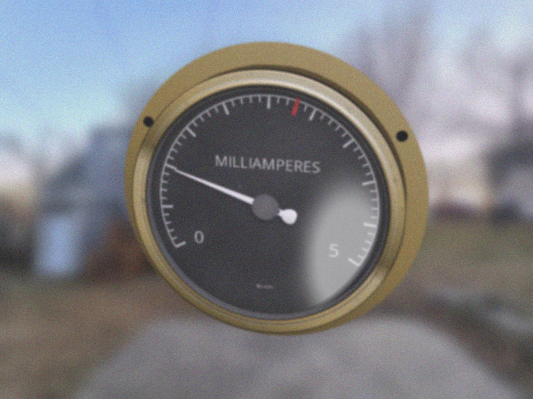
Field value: 1 (mA)
